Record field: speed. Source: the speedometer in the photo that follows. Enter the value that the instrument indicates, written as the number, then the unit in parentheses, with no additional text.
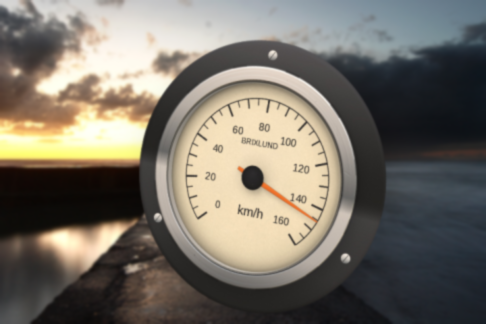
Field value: 145 (km/h)
